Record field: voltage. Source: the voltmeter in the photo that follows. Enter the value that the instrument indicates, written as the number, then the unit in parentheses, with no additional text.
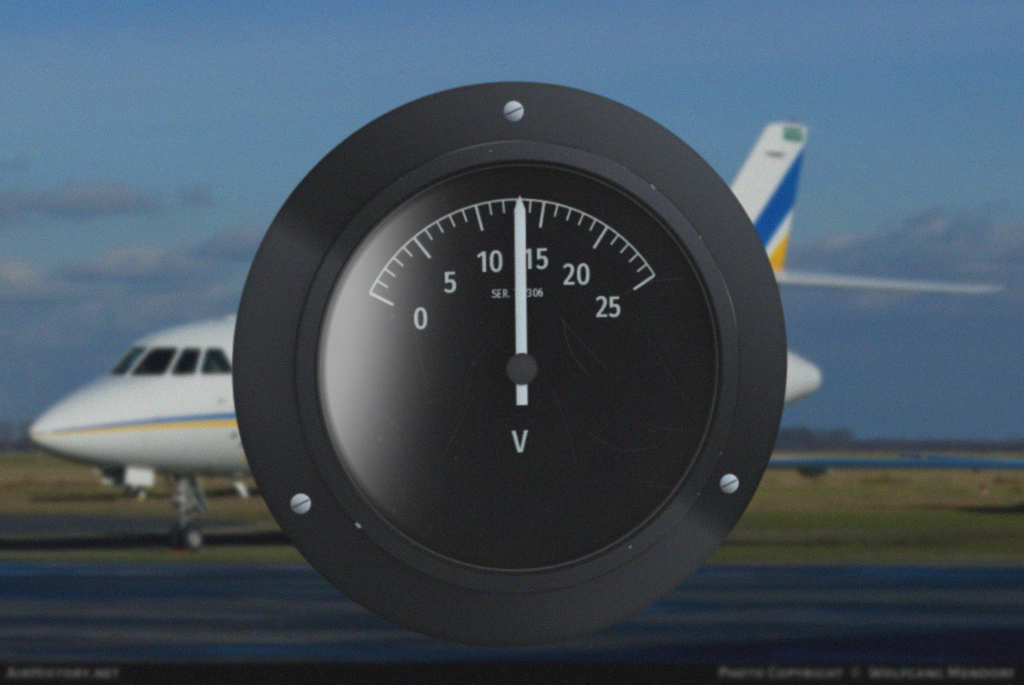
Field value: 13 (V)
